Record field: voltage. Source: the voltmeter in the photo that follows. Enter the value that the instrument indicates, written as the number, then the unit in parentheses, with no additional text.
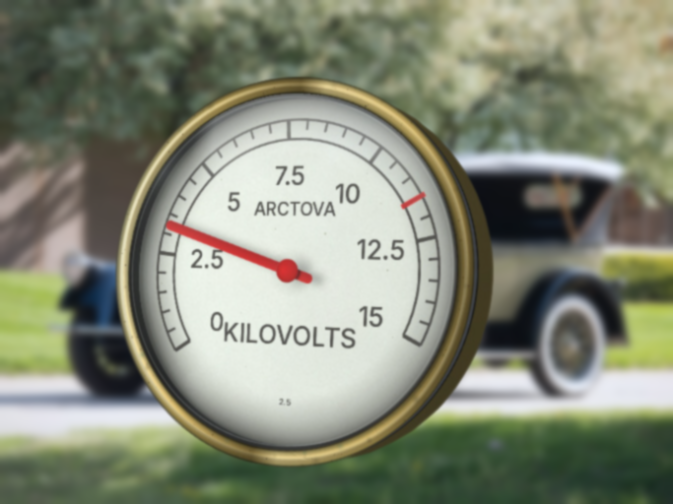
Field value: 3.25 (kV)
